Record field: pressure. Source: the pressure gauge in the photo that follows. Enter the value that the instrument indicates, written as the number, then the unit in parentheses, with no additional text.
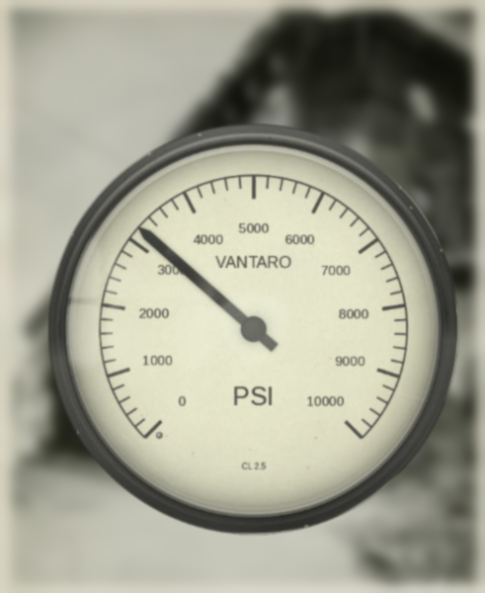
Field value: 3200 (psi)
